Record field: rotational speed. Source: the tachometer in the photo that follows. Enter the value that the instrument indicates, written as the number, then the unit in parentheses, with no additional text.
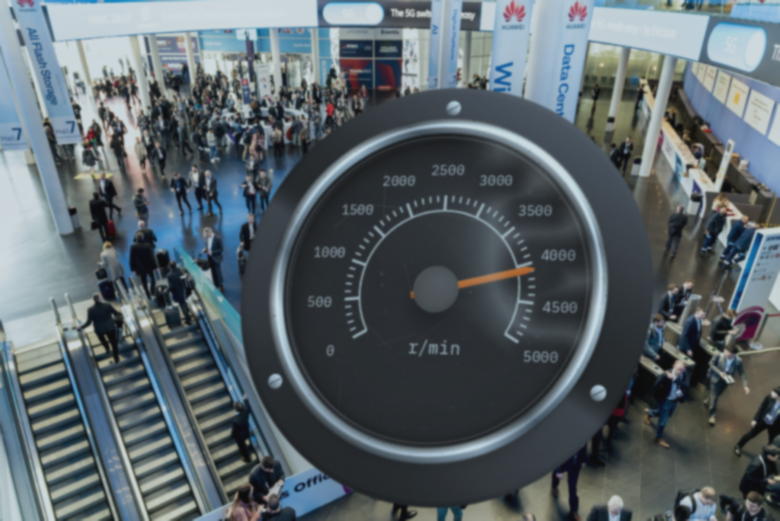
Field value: 4100 (rpm)
